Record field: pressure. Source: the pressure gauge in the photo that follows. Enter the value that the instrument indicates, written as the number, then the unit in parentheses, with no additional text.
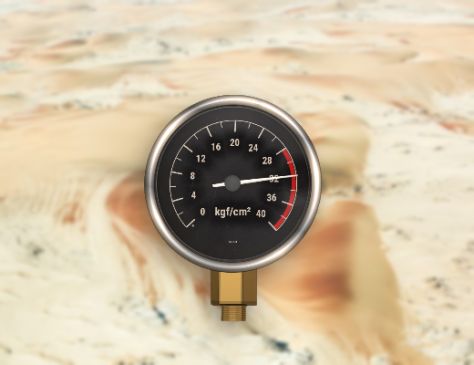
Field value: 32 (kg/cm²)
